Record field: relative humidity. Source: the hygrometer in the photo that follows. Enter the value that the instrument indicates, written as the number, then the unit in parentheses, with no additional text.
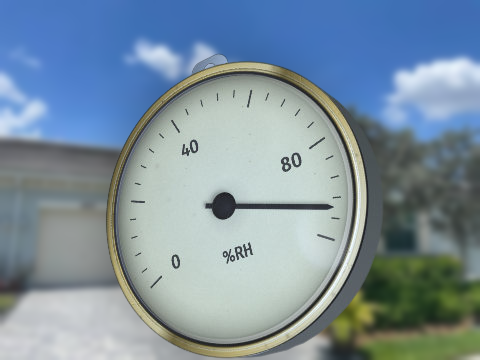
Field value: 94 (%)
